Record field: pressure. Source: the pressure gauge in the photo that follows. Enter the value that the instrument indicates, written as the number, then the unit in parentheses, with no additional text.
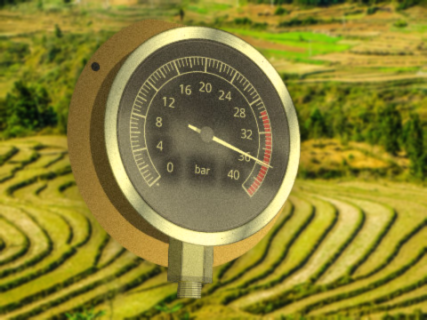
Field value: 36 (bar)
